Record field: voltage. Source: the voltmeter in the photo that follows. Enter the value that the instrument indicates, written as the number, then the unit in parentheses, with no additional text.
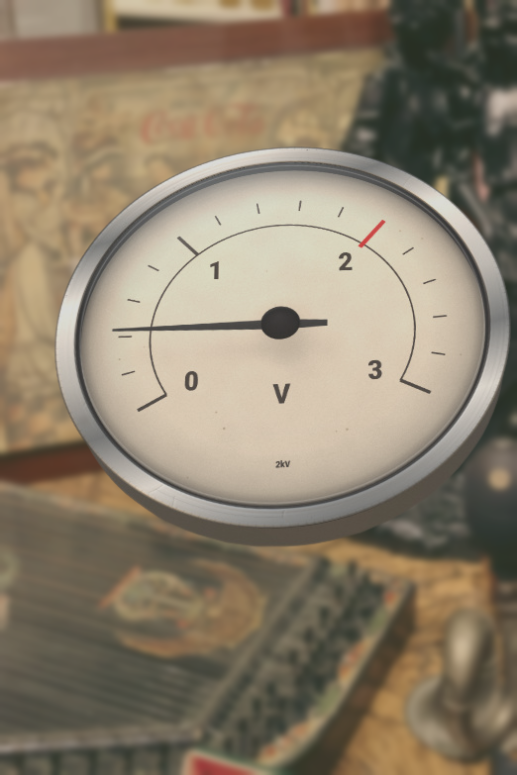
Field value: 0.4 (V)
